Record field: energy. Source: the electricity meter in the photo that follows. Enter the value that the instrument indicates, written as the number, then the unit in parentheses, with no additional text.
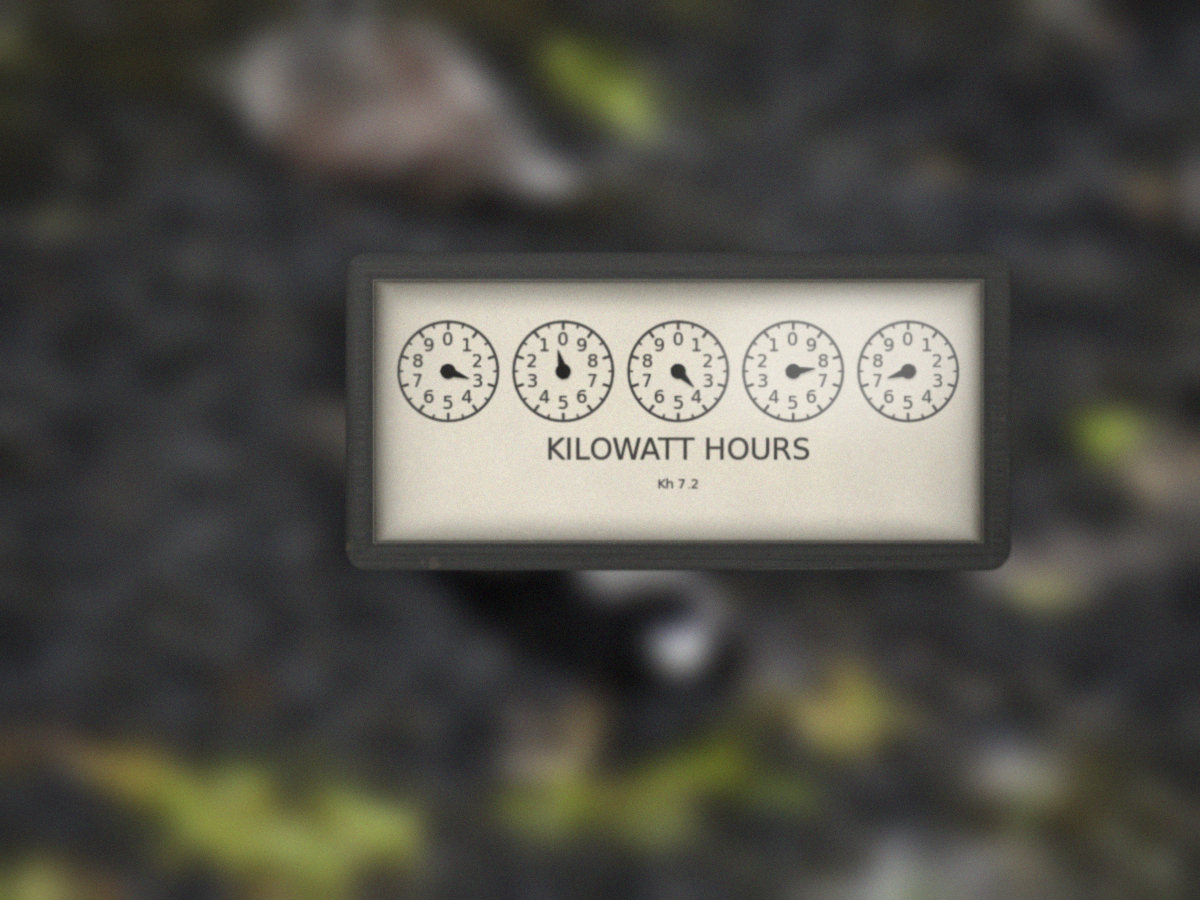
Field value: 30377 (kWh)
